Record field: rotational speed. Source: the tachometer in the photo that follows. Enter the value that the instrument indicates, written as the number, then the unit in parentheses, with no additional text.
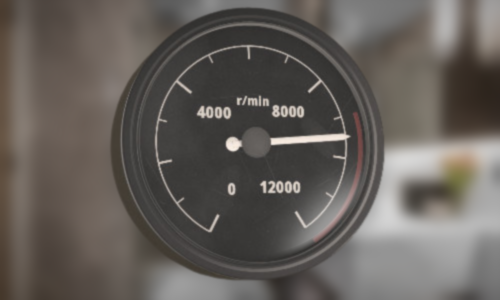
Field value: 9500 (rpm)
